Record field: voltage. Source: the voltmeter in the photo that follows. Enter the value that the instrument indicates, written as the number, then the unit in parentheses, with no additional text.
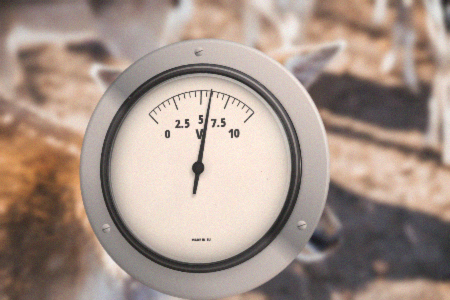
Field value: 6 (V)
